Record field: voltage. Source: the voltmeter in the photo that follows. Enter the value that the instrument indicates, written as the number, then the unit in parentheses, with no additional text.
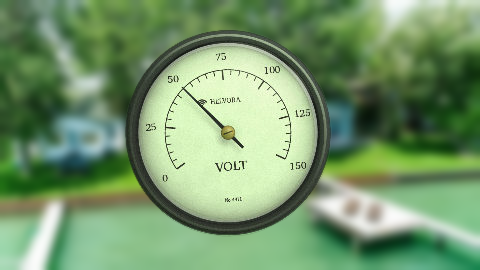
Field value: 50 (V)
